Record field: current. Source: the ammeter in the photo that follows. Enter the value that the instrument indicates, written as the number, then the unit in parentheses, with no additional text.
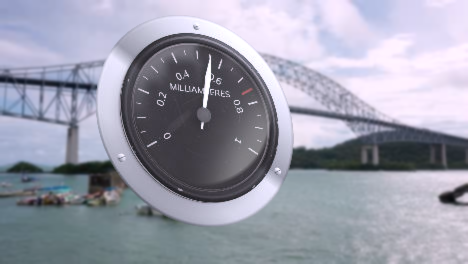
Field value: 0.55 (mA)
